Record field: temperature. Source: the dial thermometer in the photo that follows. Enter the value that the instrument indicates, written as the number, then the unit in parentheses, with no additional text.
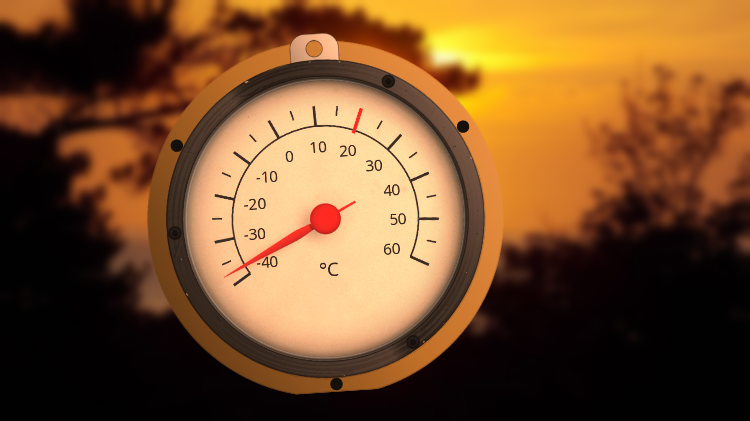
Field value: -37.5 (°C)
